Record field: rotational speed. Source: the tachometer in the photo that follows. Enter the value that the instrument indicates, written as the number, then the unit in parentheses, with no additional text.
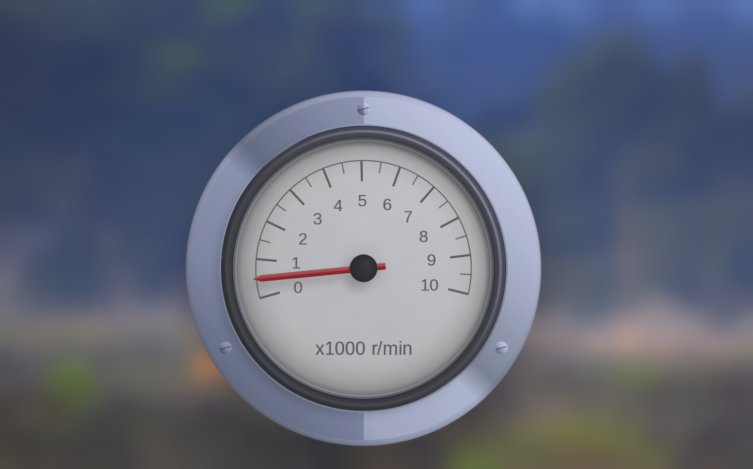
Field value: 500 (rpm)
